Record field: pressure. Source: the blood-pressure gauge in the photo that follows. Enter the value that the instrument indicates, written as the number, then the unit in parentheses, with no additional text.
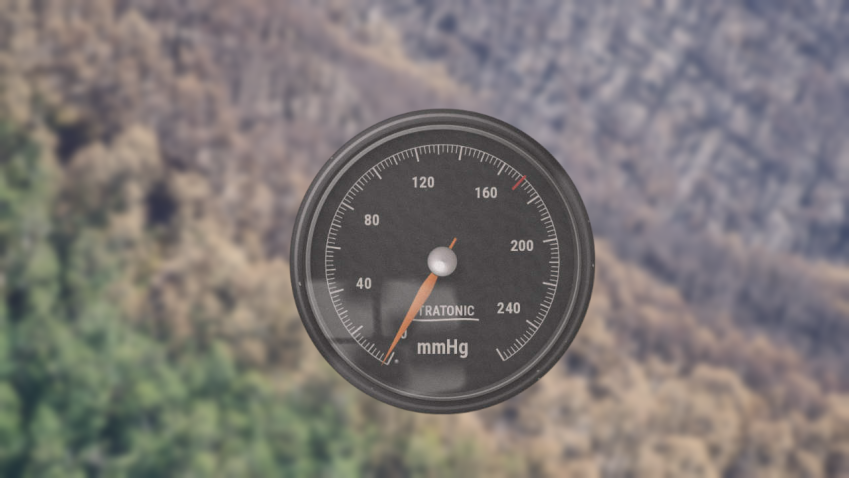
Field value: 2 (mmHg)
